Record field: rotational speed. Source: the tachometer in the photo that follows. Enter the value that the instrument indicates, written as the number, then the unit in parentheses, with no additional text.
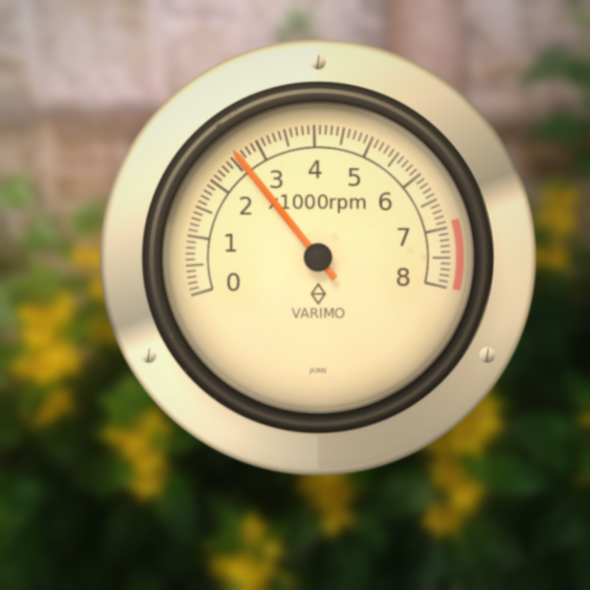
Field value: 2600 (rpm)
